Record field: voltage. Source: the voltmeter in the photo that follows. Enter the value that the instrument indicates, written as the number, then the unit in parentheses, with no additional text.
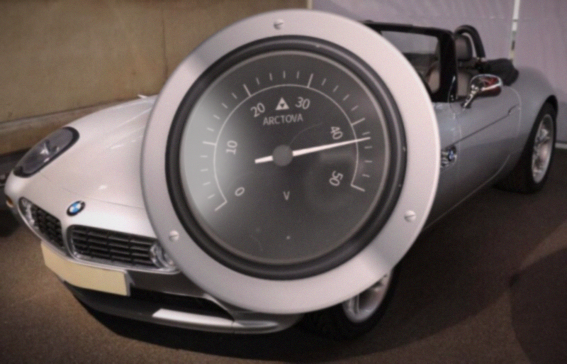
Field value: 43 (V)
